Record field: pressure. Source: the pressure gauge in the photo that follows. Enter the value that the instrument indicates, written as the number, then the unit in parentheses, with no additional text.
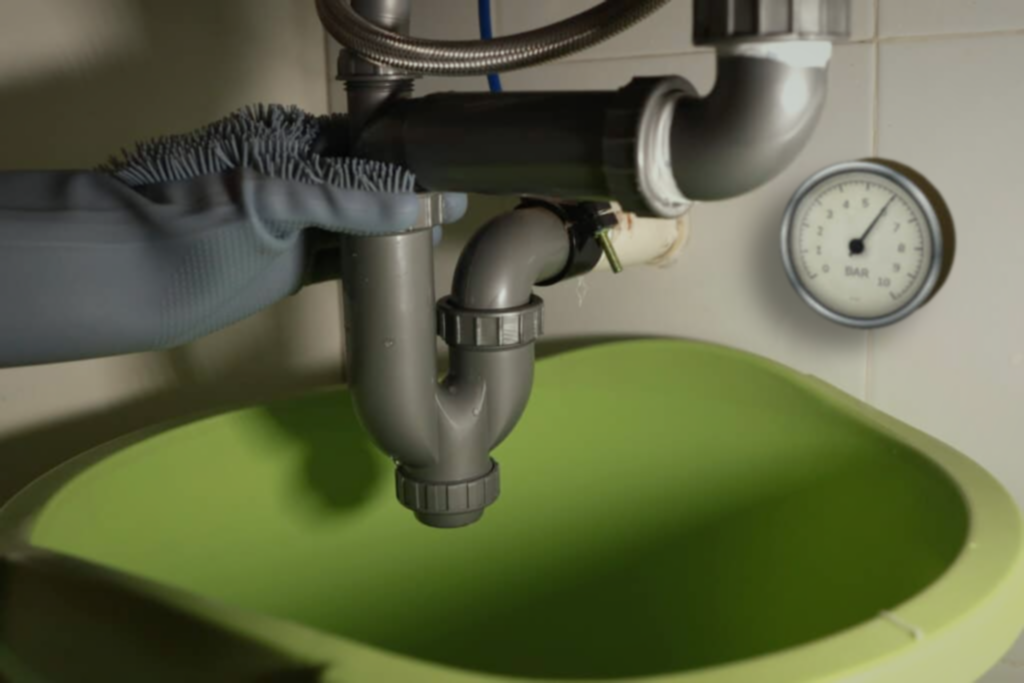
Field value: 6 (bar)
